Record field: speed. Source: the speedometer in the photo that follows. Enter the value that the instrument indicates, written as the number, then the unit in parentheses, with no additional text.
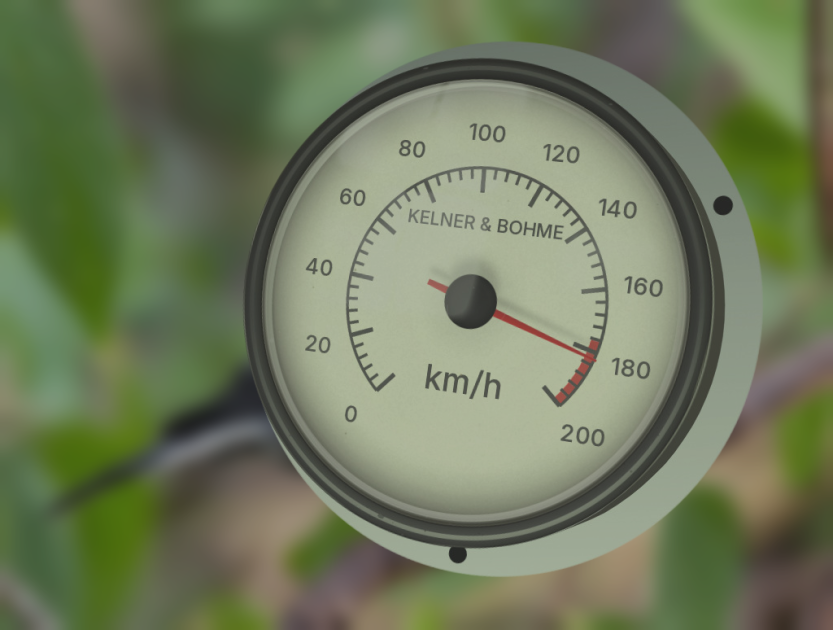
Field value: 182 (km/h)
